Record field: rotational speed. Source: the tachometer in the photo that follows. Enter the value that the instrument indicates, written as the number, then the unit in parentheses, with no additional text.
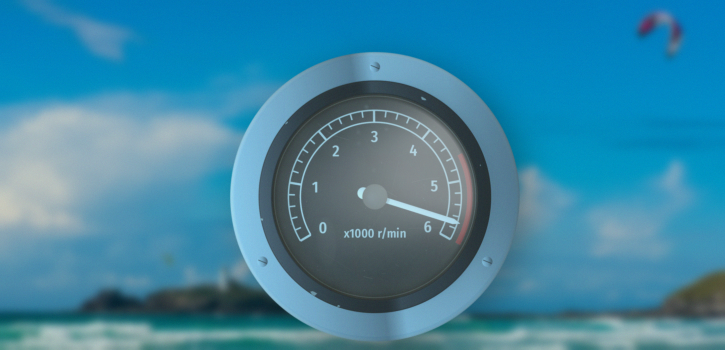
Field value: 5700 (rpm)
